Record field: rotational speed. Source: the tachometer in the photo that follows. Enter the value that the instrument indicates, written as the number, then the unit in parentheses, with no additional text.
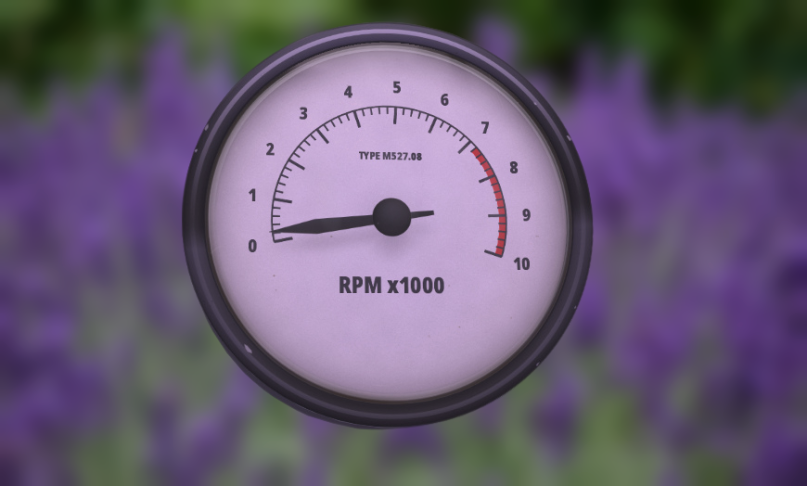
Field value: 200 (rpm)
